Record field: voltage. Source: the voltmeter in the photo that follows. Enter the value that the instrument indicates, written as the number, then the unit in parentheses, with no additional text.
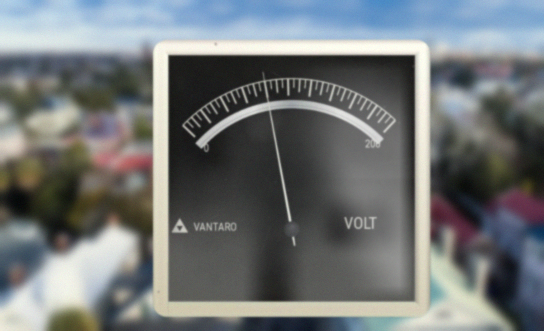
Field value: 80 (V)
